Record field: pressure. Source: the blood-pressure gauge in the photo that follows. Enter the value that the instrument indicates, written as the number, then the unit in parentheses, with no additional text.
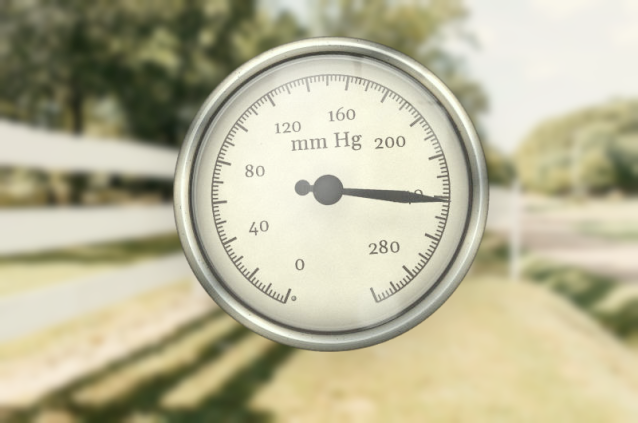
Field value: 242 (mmHg)
